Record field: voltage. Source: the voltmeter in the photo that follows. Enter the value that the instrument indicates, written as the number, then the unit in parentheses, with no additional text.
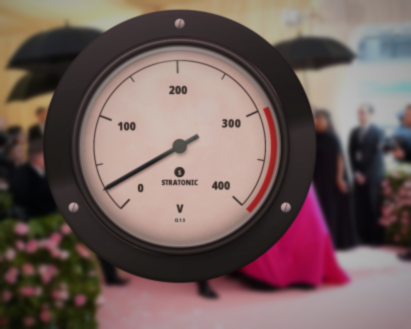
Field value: 25 (V)
